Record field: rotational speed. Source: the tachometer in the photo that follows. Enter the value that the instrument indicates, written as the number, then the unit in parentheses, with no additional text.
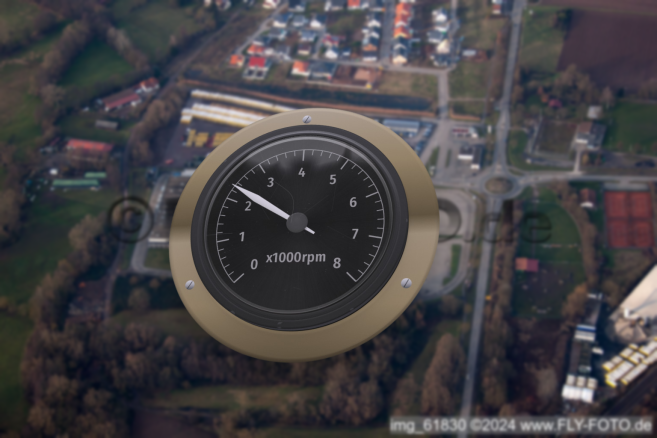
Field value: 2300 (rpm)
